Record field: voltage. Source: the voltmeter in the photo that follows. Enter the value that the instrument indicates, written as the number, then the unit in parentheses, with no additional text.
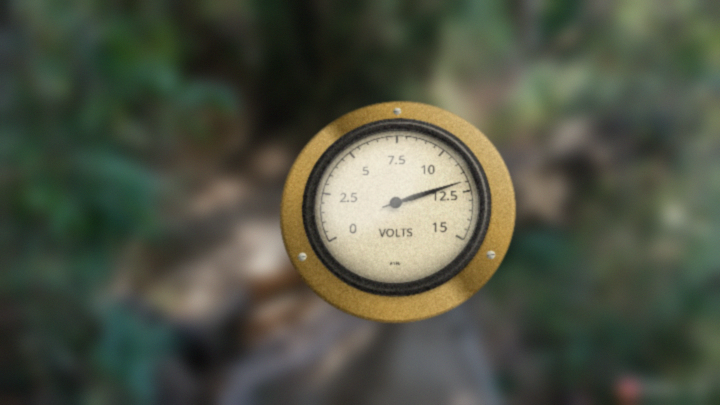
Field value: 12 (V)
